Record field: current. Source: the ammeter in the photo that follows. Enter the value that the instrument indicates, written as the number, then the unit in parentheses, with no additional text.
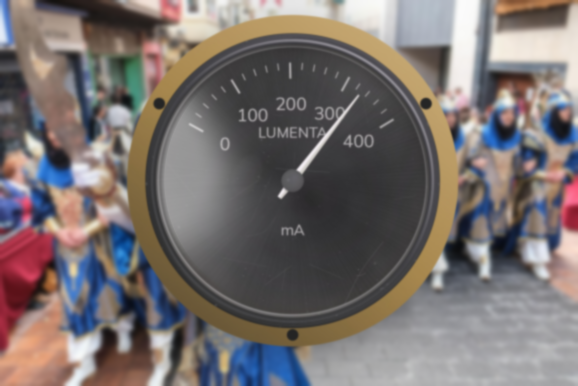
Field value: 330 (mA)
